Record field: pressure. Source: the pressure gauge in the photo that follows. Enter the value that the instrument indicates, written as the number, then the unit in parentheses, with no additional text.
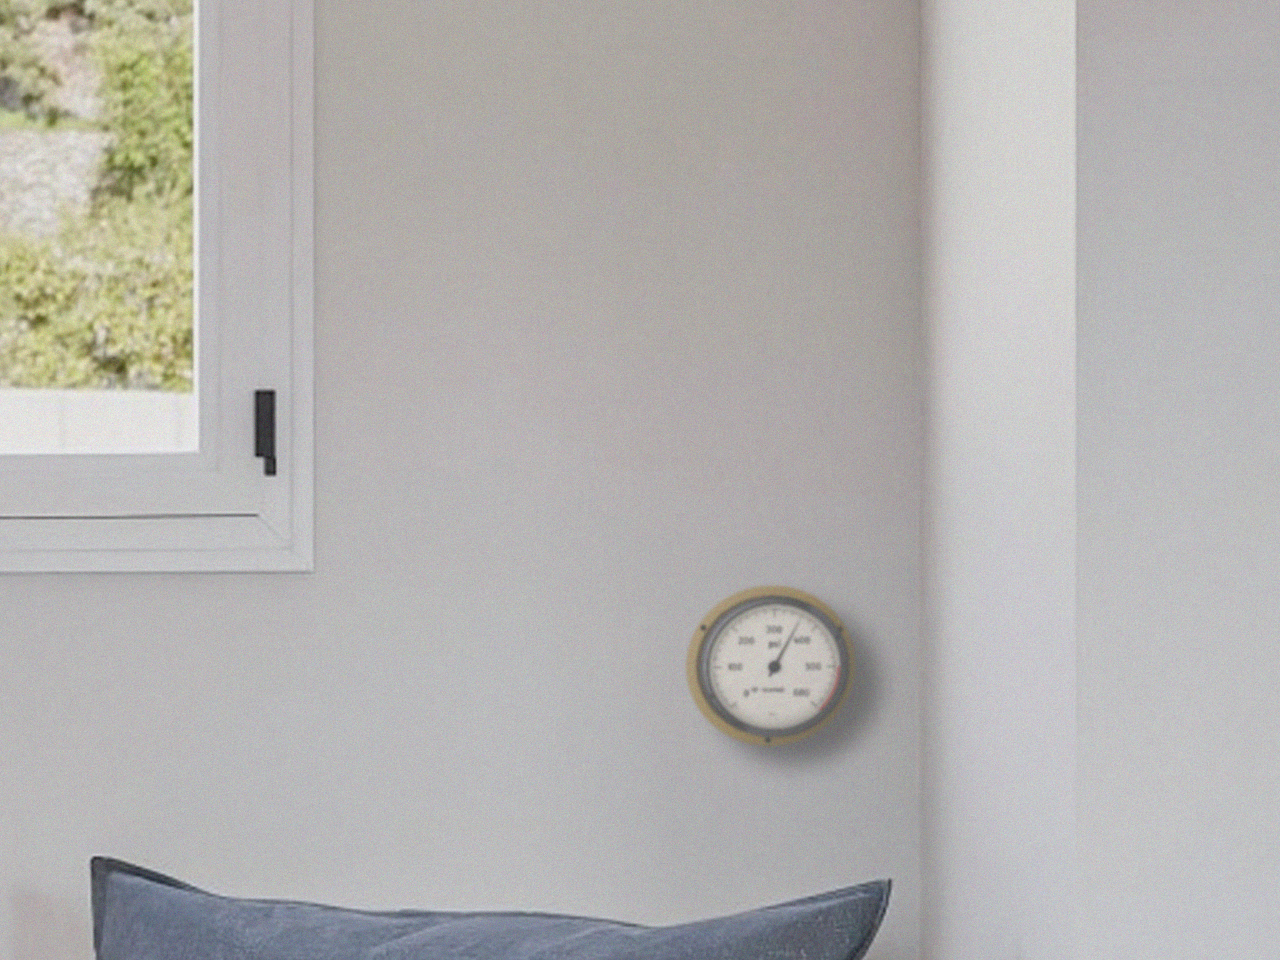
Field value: 360 (psi)
